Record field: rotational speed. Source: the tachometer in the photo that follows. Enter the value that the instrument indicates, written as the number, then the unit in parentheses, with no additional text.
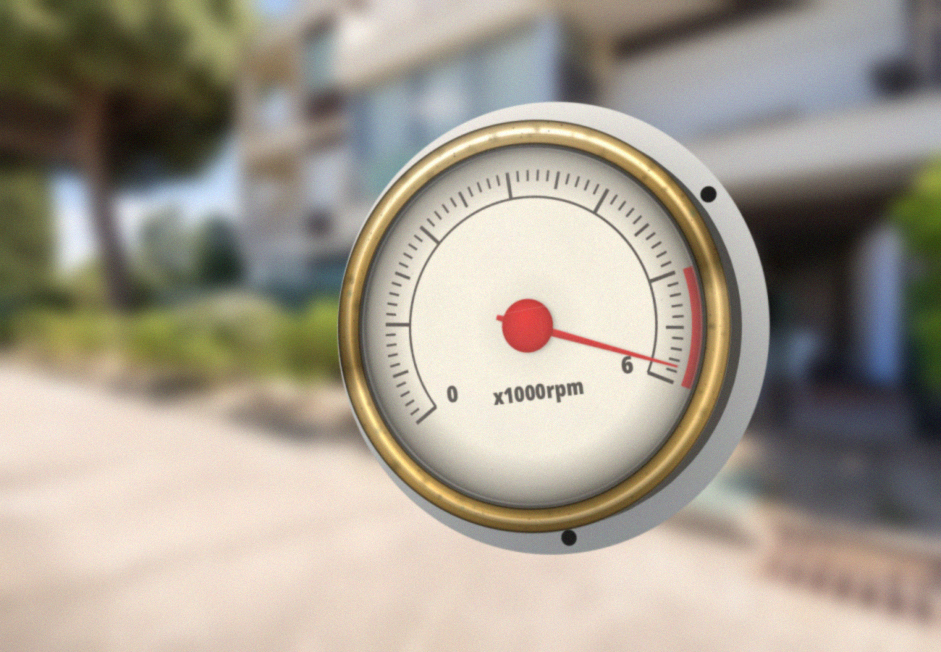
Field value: 5850 (rpm)
